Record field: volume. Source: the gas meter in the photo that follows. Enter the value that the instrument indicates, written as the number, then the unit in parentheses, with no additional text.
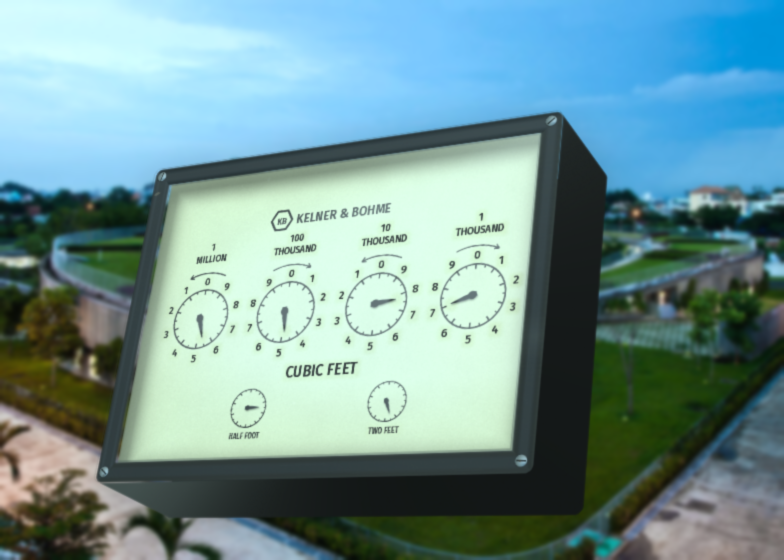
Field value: 547700 (ft³)
